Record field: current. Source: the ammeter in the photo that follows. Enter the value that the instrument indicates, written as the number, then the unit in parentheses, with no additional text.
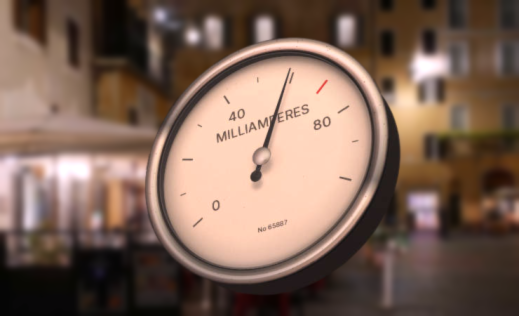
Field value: 60 (mA)
